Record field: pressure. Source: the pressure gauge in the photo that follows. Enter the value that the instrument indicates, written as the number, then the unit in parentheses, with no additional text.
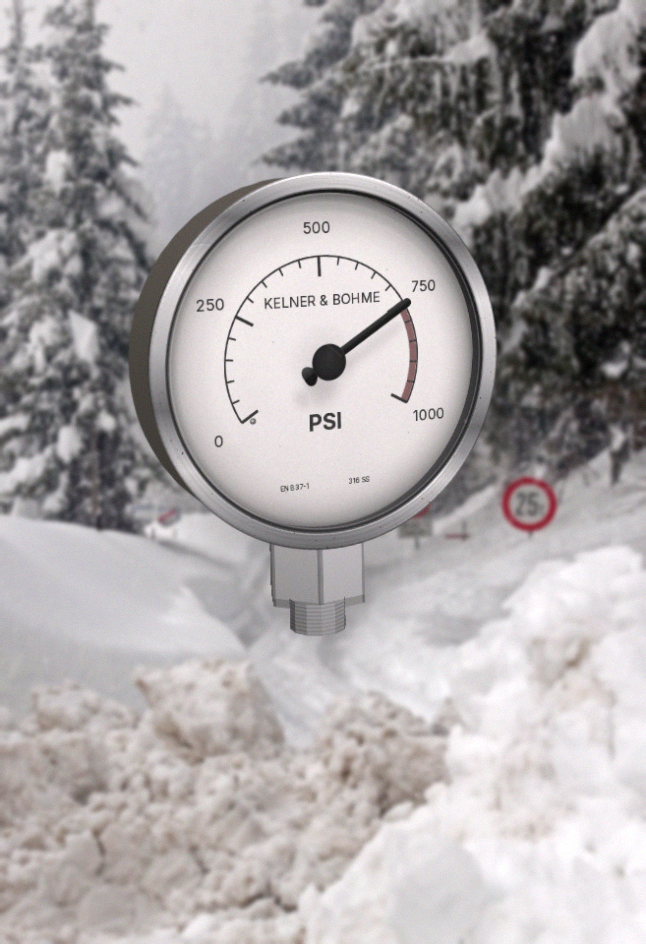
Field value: 750 (psi)
